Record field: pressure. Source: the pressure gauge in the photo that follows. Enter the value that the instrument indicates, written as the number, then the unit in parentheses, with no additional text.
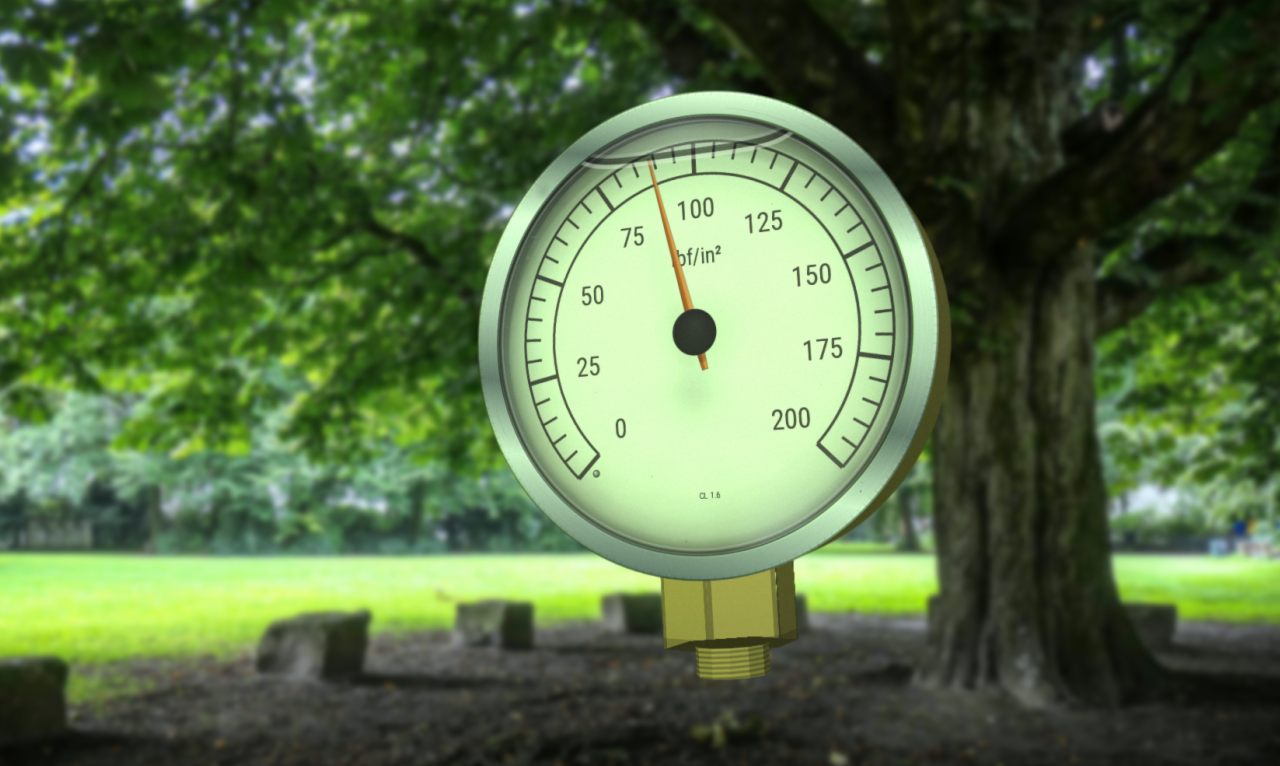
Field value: 90 (psi)
